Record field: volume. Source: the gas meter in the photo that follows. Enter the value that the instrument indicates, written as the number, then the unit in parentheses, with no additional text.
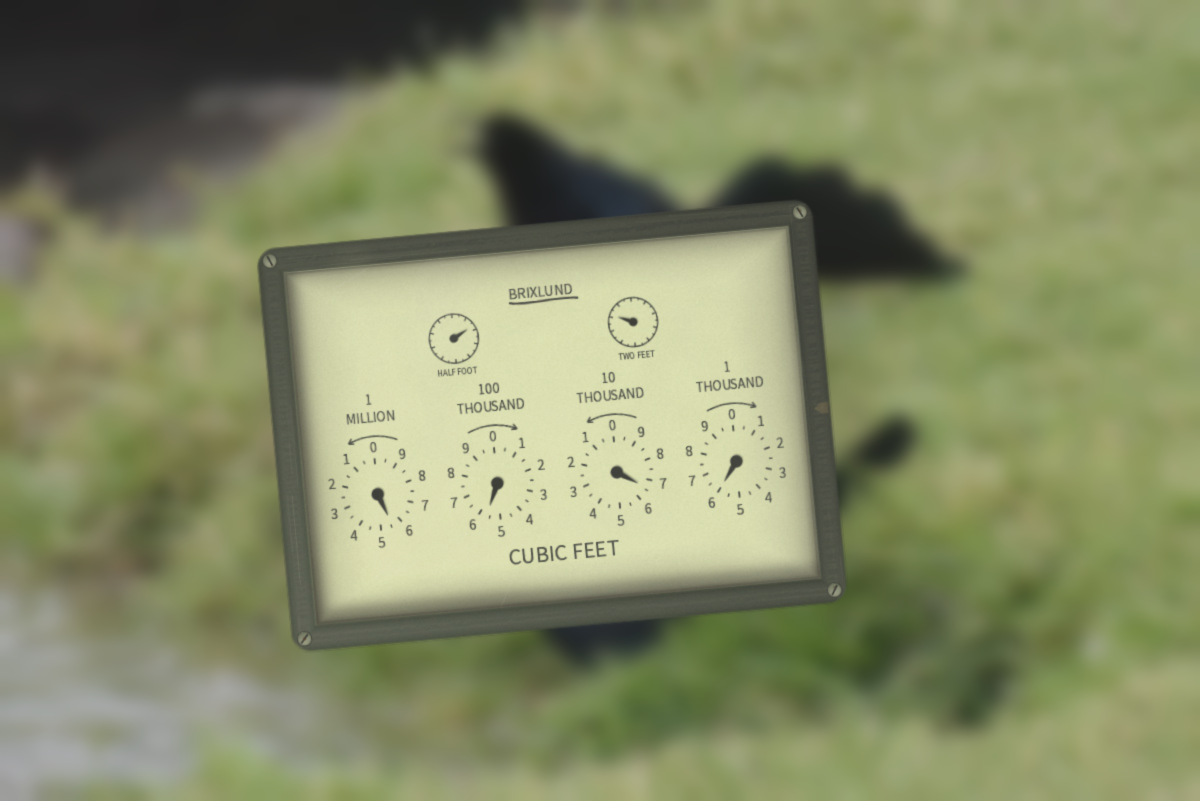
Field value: 556600 (ft³)
